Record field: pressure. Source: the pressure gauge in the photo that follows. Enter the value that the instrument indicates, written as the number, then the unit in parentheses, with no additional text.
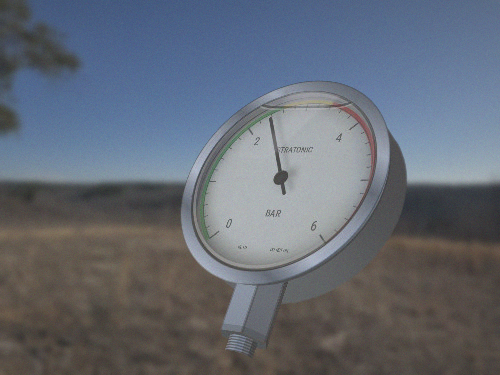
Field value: 2.4 (bar)
